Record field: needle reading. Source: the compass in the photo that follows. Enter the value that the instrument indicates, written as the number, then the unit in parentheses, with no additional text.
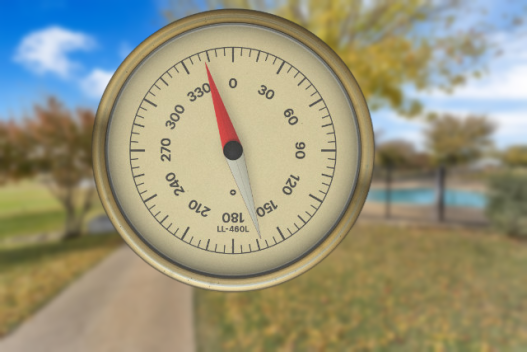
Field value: 342.5 (°)
